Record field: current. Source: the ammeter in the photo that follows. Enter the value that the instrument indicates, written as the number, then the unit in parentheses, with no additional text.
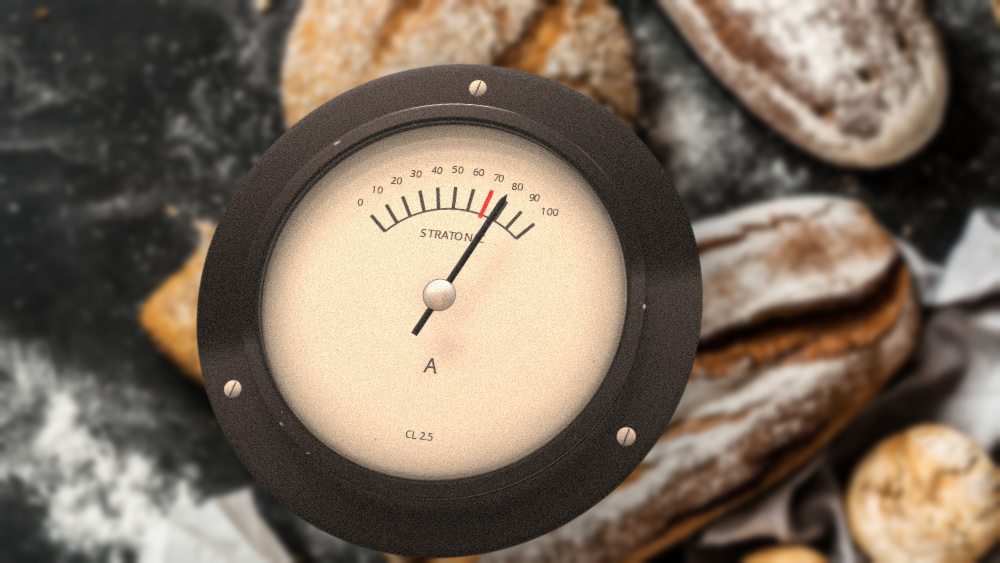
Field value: 80 (A)
